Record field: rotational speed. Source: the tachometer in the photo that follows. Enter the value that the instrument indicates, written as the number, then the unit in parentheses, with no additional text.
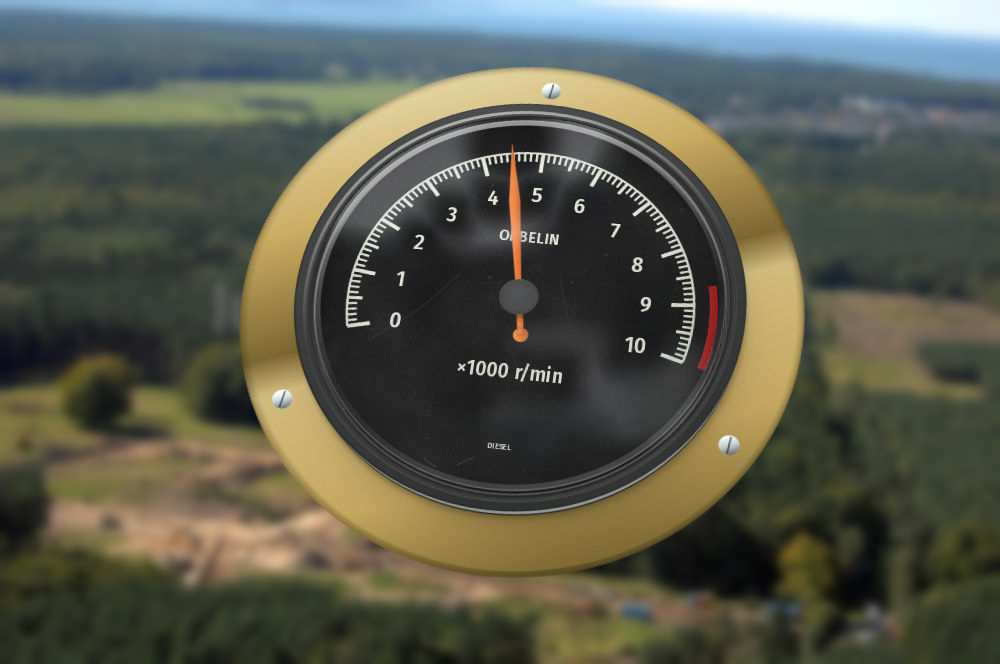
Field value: 4500 (rpm)
